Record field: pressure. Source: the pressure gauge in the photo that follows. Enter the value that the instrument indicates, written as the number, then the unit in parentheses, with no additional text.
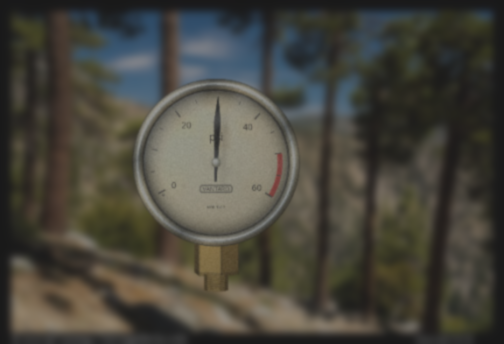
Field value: 30 (psi)
